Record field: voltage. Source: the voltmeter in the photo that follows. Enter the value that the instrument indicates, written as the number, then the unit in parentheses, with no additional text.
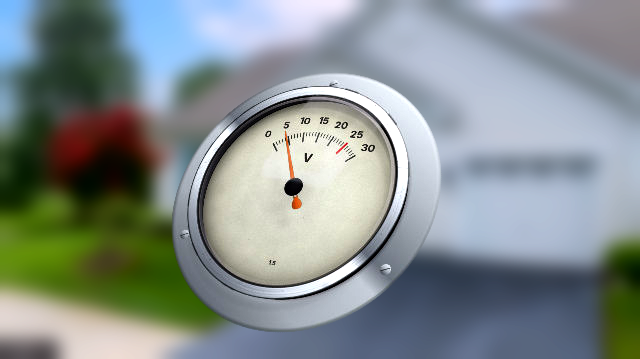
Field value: 5 (V)
